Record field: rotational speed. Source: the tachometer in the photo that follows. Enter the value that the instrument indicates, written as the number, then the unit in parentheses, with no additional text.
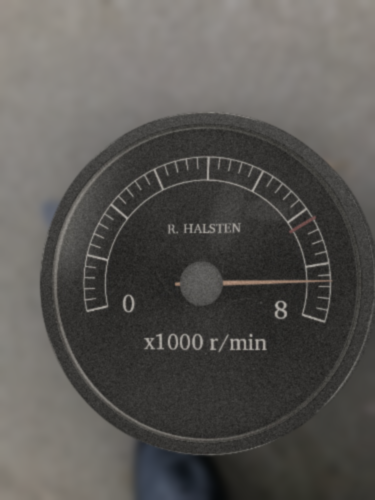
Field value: 7300 (rpm)
